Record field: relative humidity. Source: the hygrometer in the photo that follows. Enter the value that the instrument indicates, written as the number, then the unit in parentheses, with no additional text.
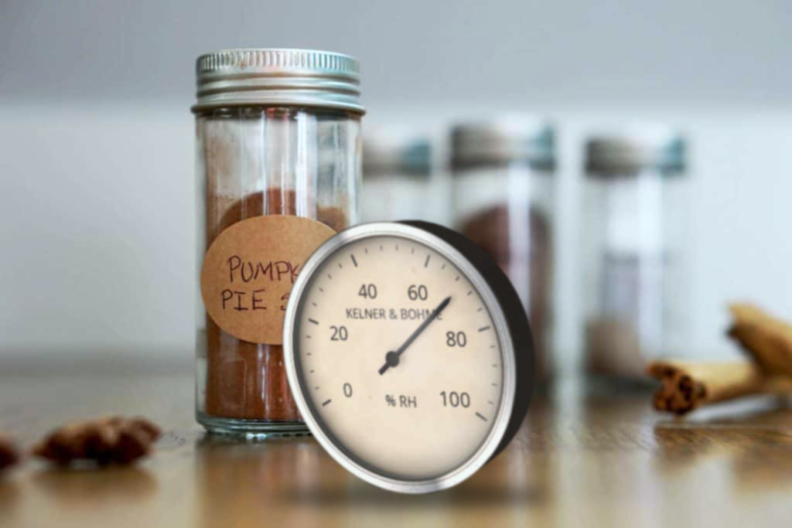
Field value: 70 (%)
